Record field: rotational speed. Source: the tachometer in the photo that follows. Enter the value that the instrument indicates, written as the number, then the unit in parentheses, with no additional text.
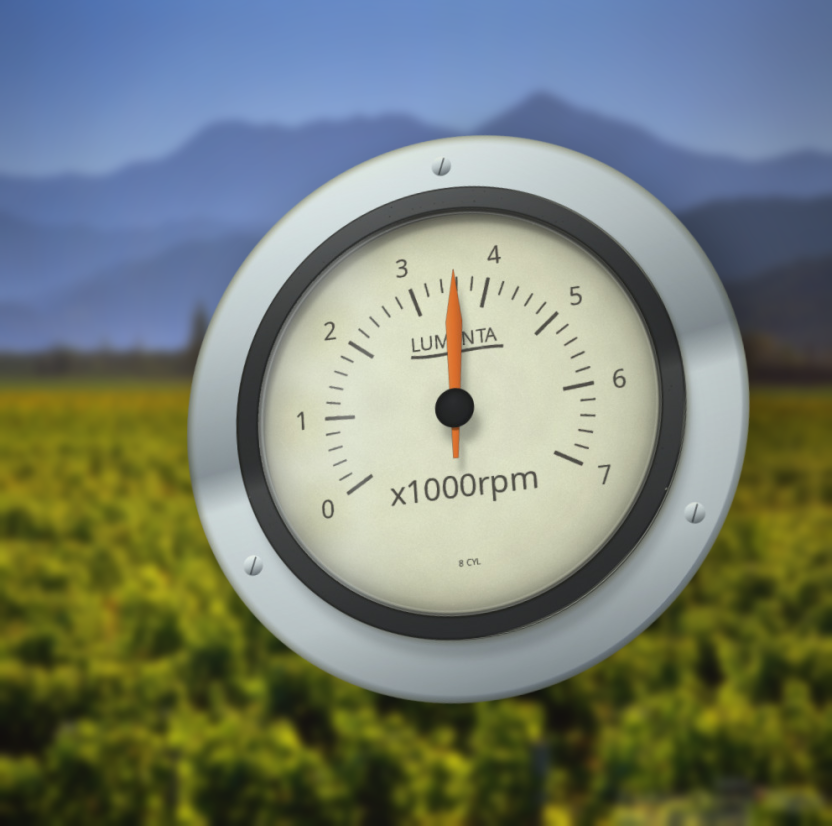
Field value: 3600 (rpm)
